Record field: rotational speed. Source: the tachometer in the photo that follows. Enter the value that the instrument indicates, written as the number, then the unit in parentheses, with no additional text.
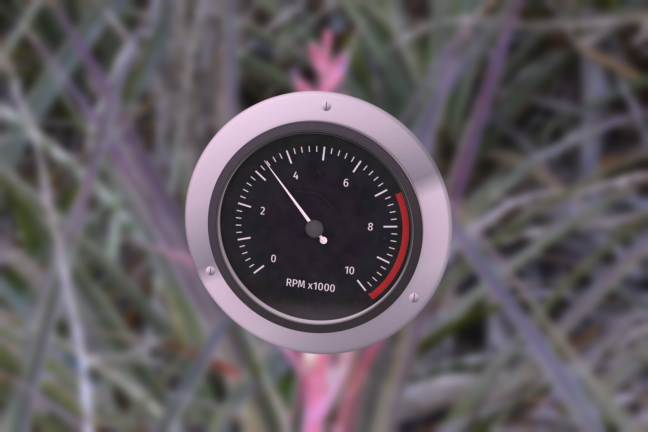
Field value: 3400 (rpm)
